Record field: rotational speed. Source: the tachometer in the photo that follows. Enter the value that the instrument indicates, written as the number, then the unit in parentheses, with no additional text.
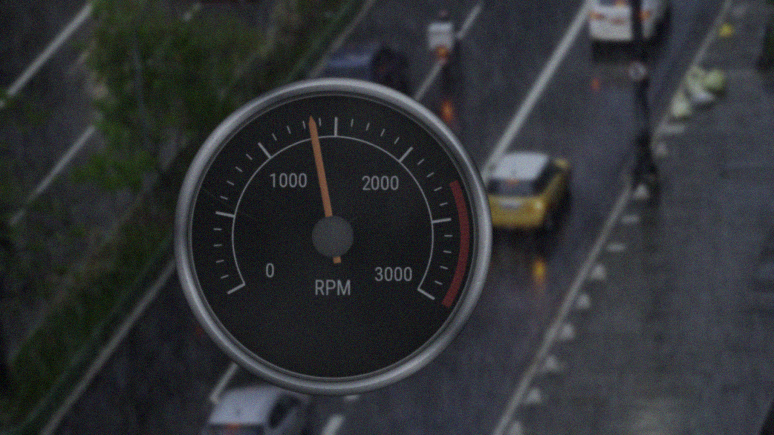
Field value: 1350 (rpm)
